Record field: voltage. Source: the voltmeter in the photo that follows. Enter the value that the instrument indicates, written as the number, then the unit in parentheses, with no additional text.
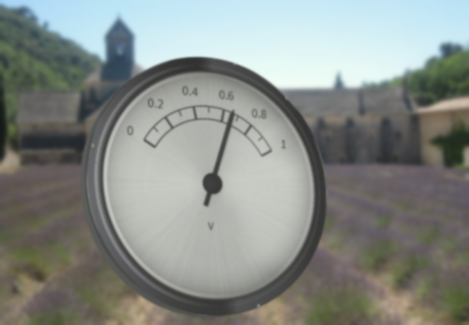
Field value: 0.65 (V)
